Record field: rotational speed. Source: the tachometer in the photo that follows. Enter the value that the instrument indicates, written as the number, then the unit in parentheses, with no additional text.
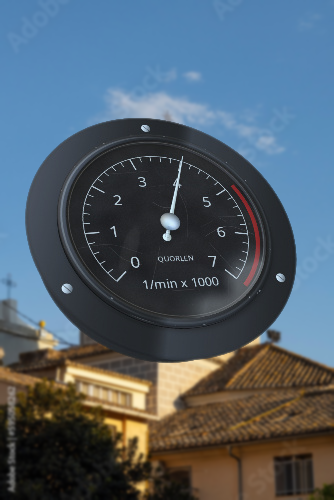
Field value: 4000 (rpm)
